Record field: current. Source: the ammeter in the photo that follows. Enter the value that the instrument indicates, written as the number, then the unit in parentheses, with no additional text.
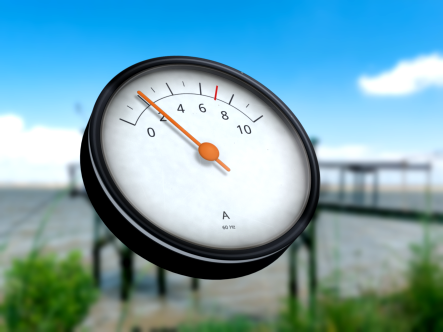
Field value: 2 (A)
